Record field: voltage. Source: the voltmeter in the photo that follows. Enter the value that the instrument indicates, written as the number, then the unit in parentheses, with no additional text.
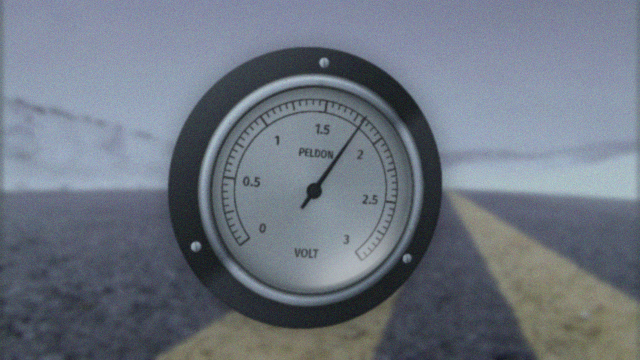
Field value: 1.8 (V)
